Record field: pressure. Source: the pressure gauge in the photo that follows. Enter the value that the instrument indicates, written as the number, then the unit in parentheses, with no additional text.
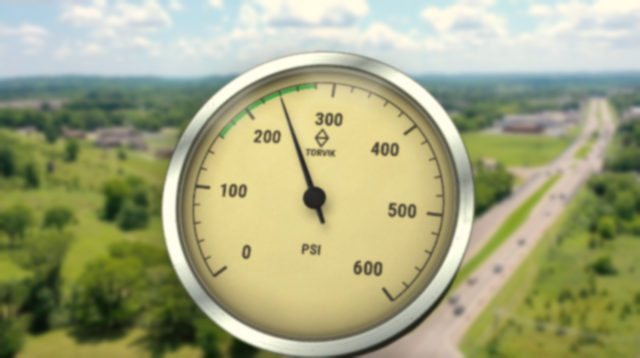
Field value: 240 (psi)
